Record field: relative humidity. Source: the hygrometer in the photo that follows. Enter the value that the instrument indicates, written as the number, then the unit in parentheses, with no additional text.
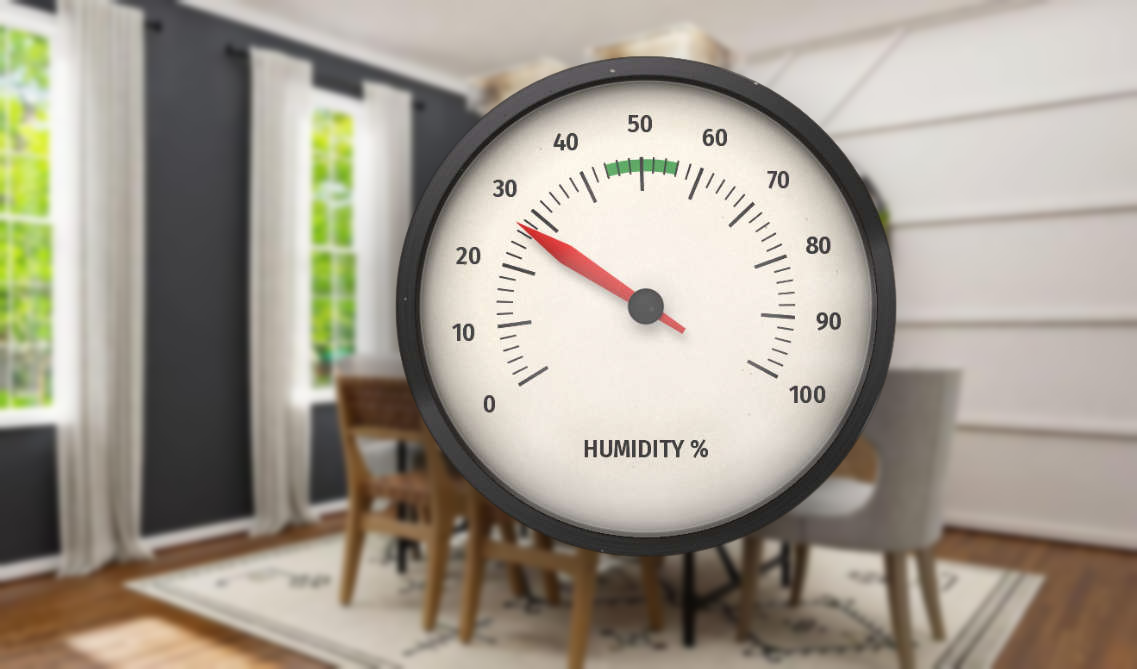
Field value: 27 (%)
